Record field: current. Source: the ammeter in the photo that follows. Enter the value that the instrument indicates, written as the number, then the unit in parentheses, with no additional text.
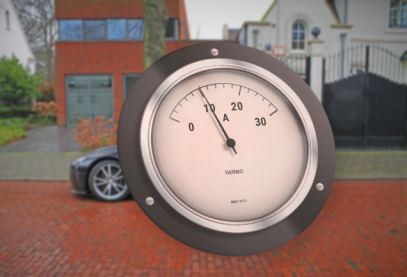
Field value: 10 (A)
